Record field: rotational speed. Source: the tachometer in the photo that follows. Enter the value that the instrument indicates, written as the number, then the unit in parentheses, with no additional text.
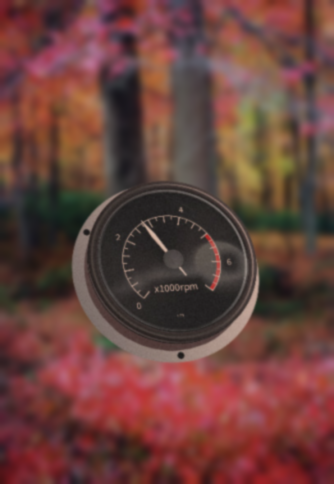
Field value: 2750 (rpm)
